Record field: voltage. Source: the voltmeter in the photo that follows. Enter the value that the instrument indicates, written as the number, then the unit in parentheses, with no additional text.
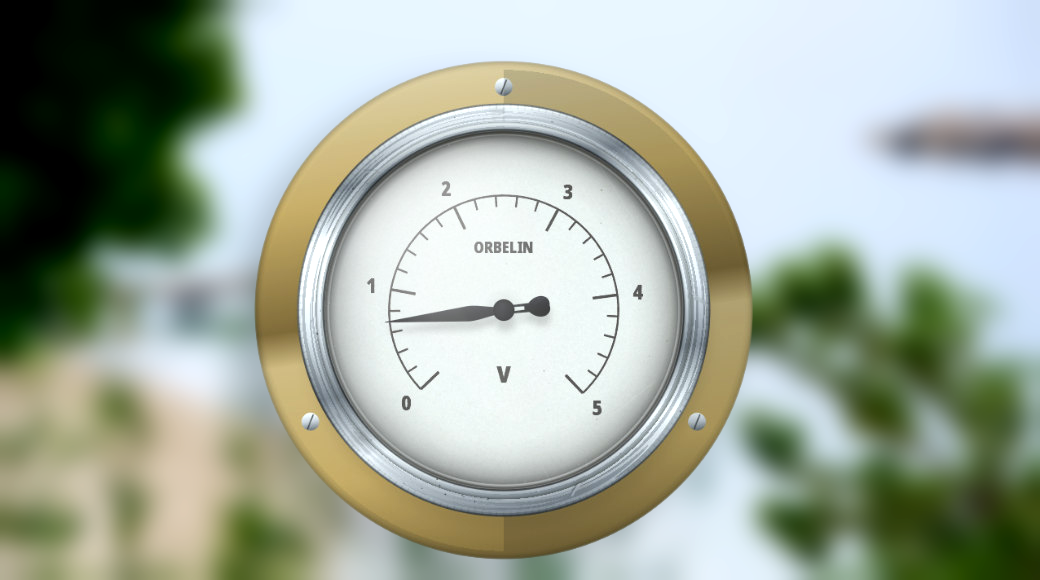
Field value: 0.7 (V)
